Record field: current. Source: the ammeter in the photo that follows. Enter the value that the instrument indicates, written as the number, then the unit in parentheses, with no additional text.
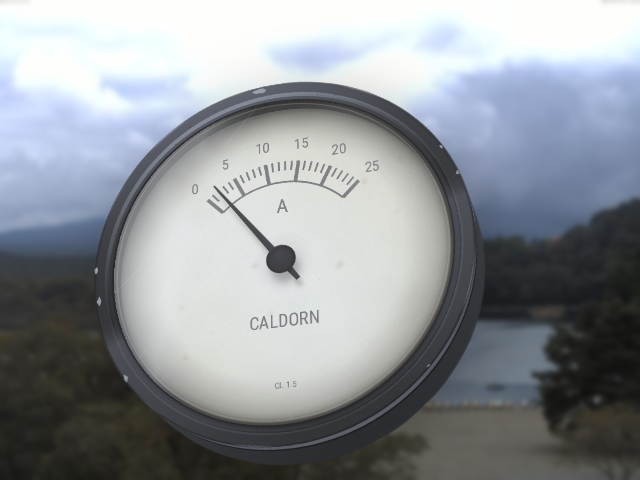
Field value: 2 (A)
